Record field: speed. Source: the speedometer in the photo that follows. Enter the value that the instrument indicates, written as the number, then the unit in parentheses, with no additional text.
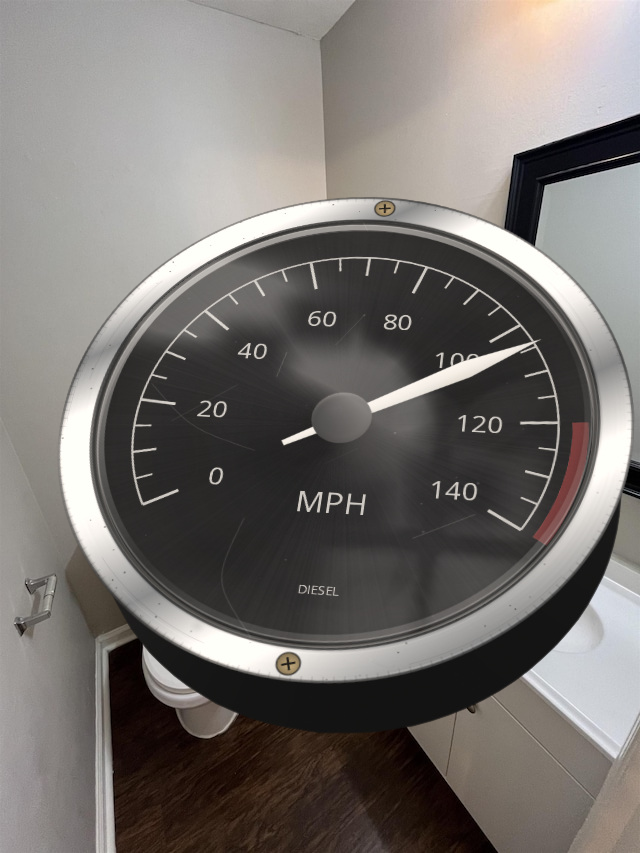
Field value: 105 (mph)
